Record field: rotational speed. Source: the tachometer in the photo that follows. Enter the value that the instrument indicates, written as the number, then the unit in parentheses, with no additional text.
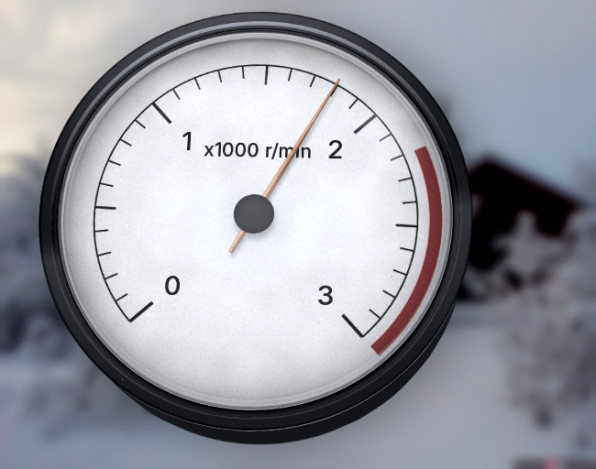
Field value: 1800 (rpm)
